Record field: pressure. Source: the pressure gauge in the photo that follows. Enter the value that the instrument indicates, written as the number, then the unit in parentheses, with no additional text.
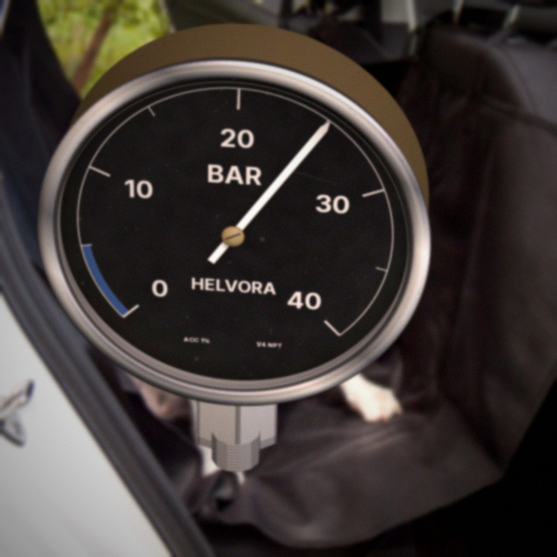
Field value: 25 (bar)
